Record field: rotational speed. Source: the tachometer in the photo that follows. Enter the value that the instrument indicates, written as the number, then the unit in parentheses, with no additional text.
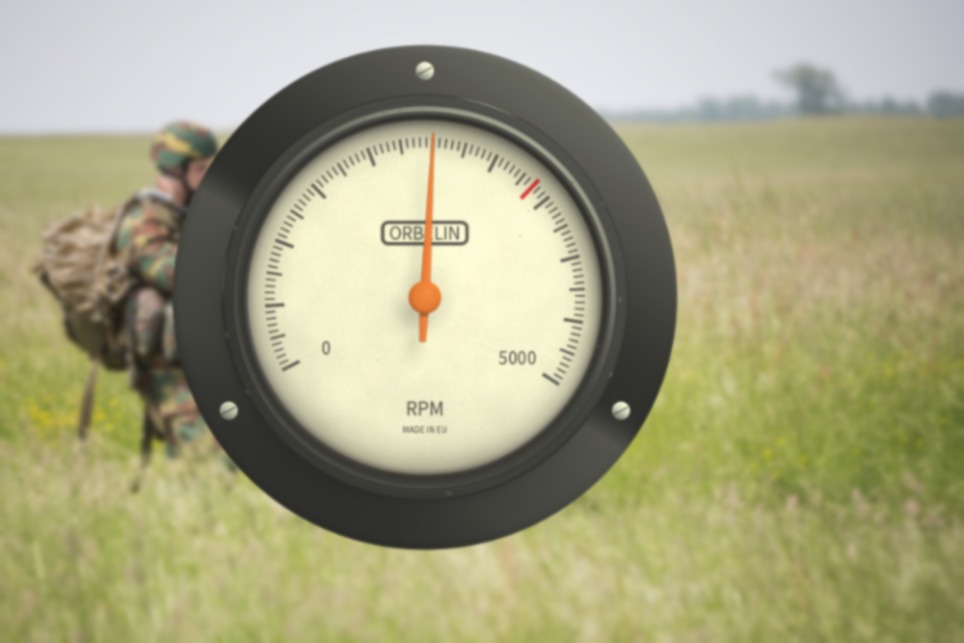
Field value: 2500 (rpm)
